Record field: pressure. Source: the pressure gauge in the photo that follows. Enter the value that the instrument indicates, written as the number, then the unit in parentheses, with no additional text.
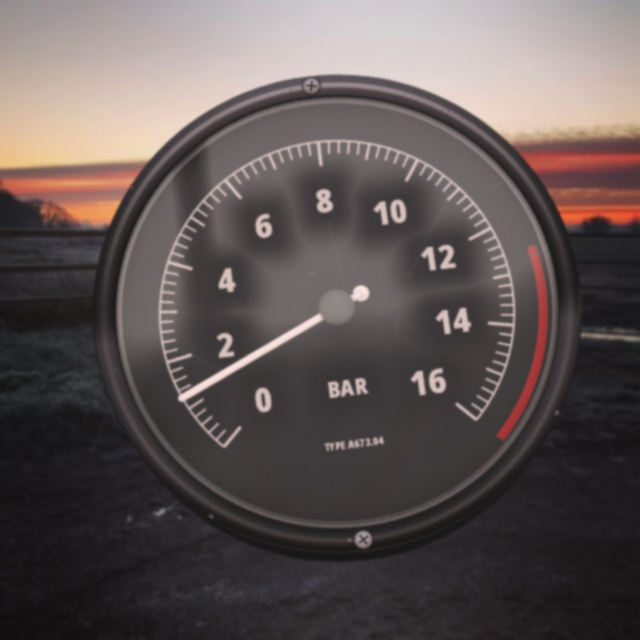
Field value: 1.2 (bar)
